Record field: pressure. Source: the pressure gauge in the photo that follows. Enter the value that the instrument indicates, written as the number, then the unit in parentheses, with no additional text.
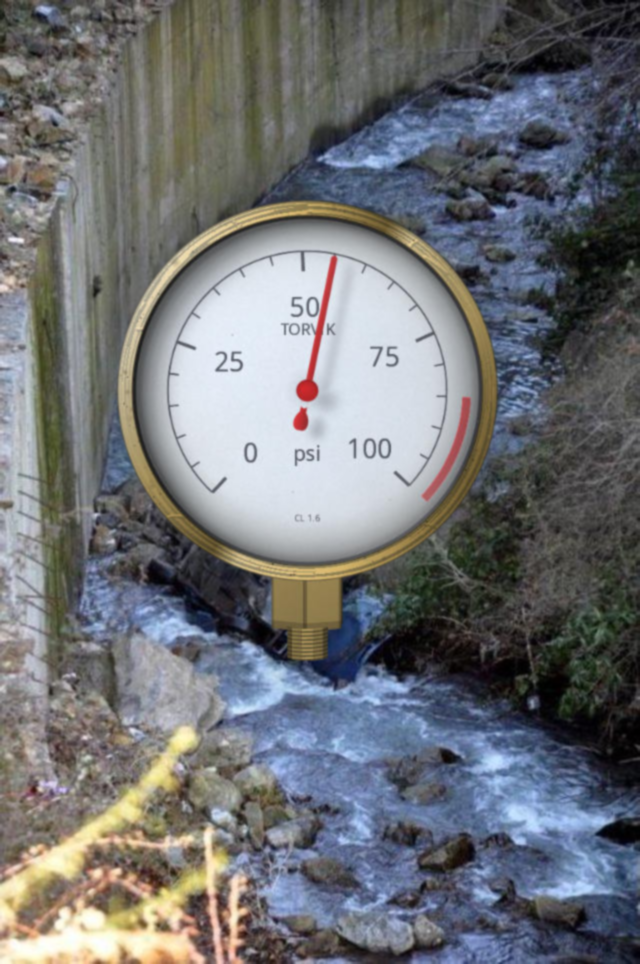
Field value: 55 (psi)
